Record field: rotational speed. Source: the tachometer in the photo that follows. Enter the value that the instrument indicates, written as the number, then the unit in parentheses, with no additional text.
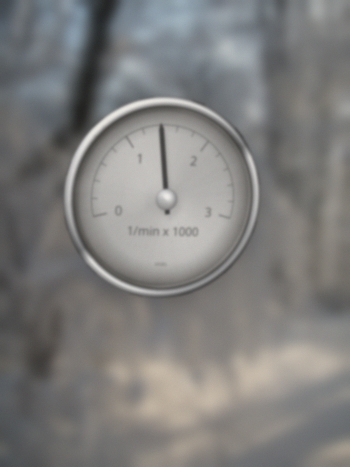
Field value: 1400 (rpm)
